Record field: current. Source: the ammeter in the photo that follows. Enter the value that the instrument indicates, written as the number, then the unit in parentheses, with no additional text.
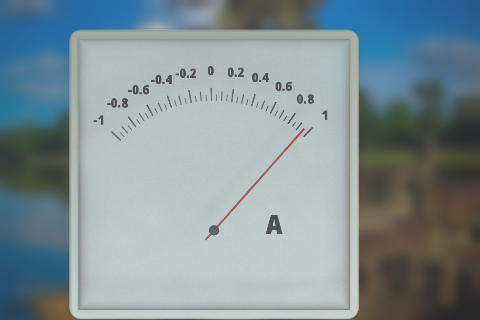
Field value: 0.95 (A)
